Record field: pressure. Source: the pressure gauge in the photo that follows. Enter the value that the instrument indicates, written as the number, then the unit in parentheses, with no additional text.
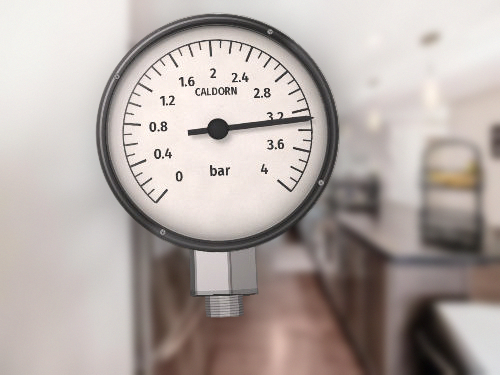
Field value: 3.3 (bar)
